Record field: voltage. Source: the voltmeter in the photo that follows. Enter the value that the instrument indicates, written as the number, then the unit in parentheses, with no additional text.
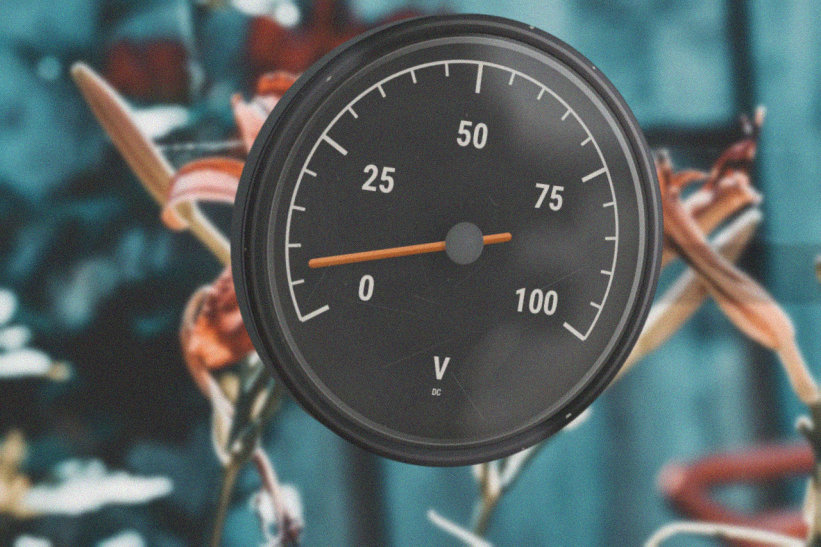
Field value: 7.5 (V)
